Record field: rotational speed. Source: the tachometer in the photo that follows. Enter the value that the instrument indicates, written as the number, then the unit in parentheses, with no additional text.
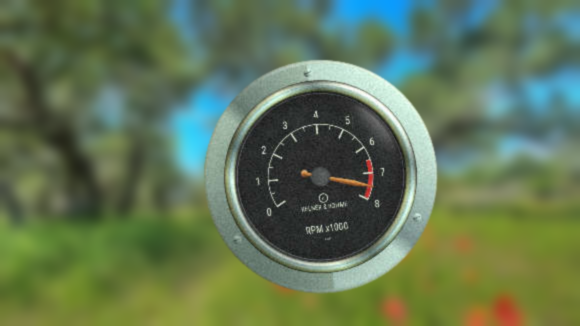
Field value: 7500 (rpm)
